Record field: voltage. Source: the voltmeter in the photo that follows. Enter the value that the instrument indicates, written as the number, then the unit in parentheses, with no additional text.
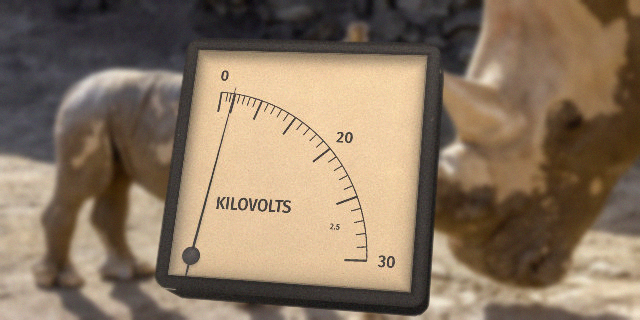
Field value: 5 (kV)
